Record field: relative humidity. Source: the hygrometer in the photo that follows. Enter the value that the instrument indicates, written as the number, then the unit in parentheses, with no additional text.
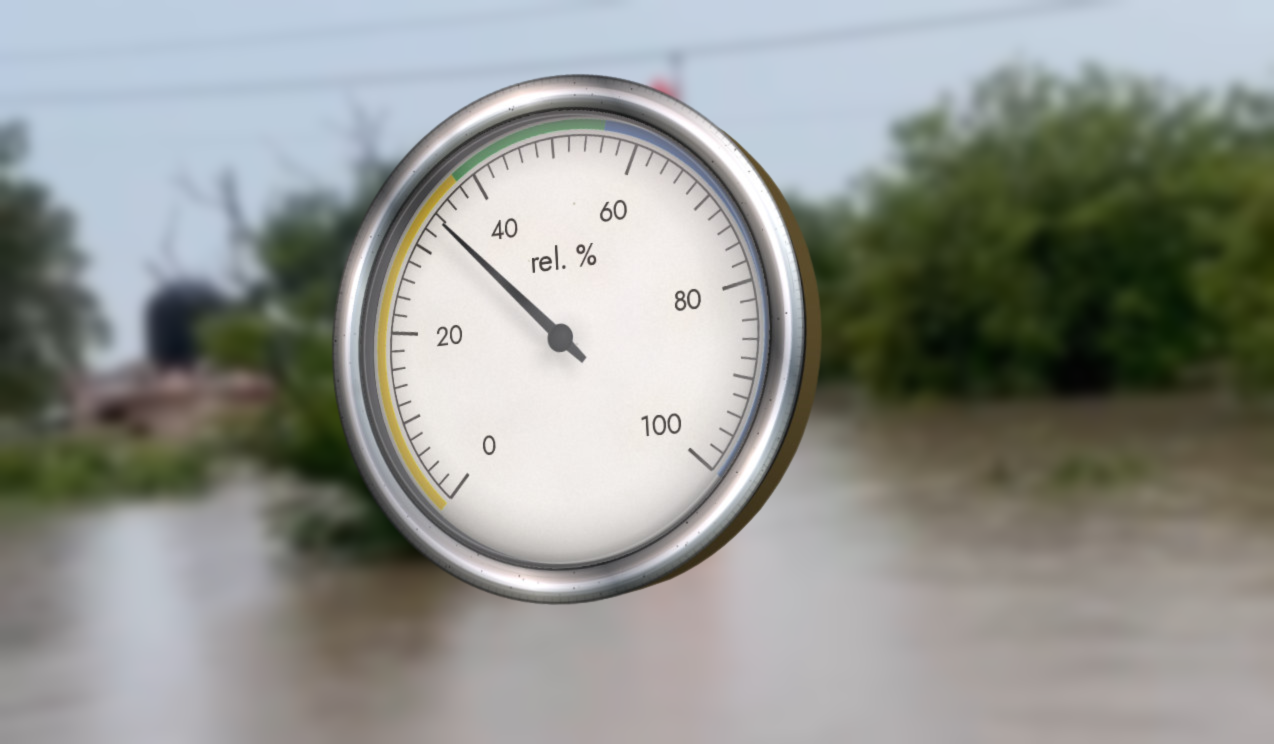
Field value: 34 (%)
